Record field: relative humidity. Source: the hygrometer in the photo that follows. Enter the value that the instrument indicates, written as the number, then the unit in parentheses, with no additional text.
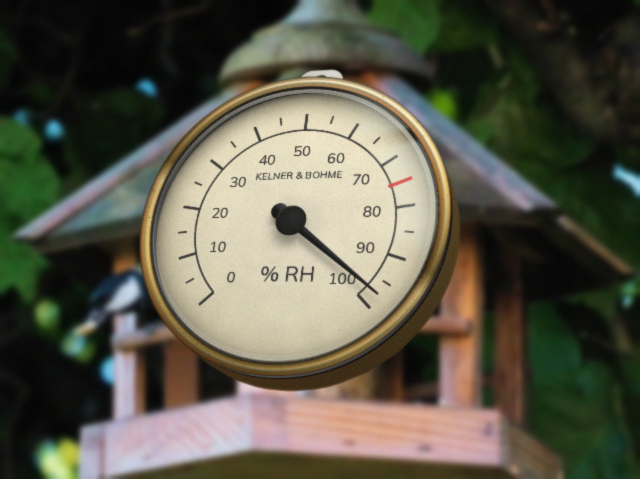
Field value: 97.5 (%)
